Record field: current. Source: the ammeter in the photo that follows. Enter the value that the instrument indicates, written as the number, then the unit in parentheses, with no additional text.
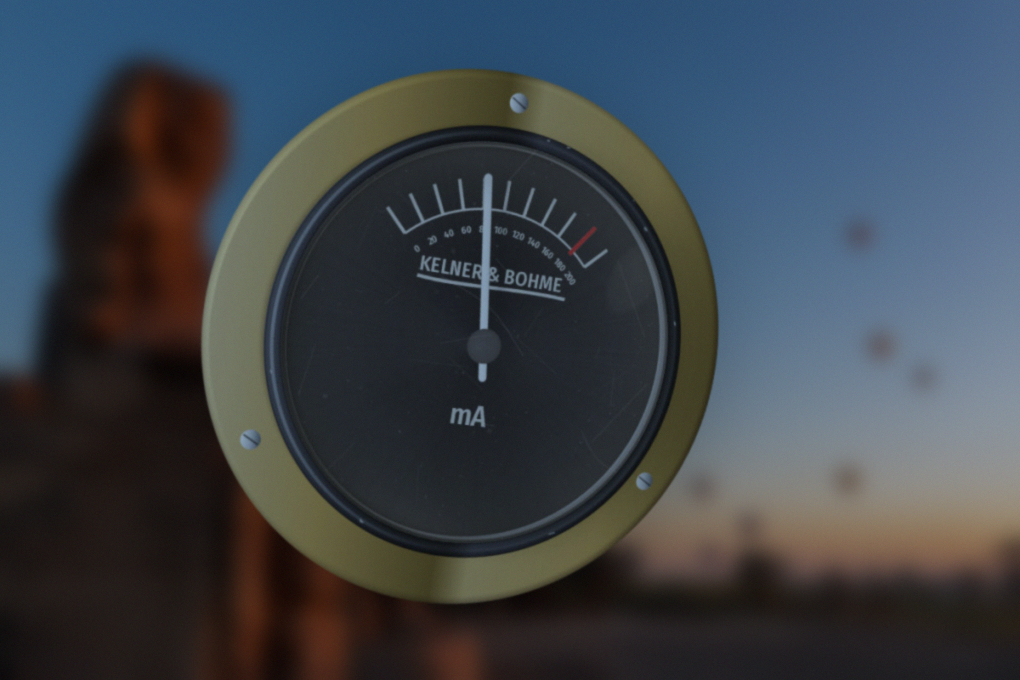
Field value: 80 (mA)
